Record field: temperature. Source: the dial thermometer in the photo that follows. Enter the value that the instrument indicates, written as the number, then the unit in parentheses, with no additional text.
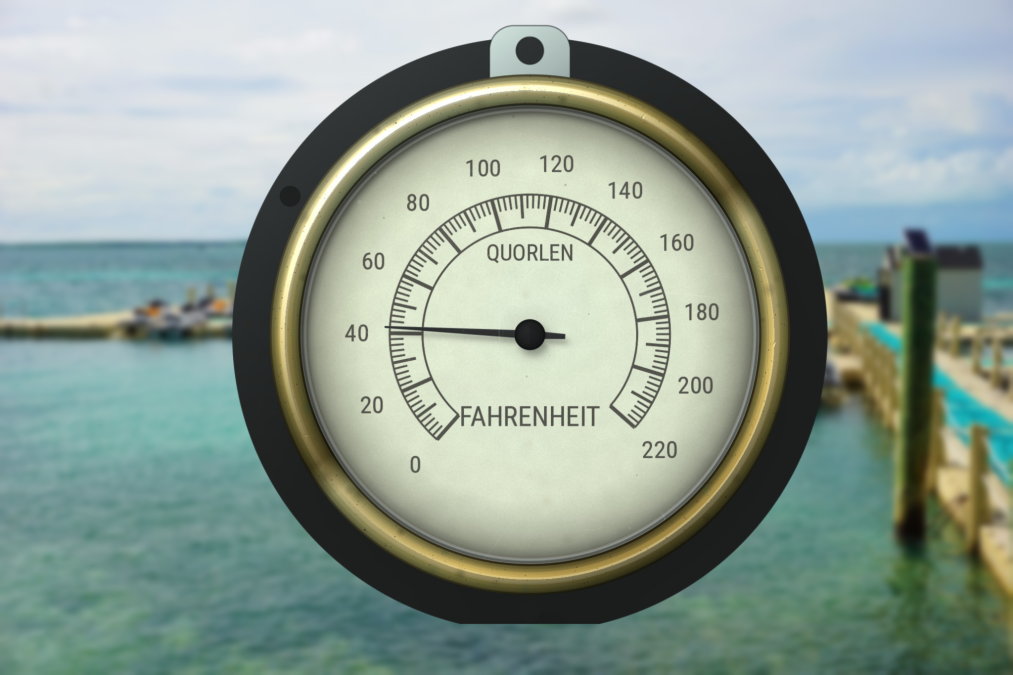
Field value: 42 (°F)
